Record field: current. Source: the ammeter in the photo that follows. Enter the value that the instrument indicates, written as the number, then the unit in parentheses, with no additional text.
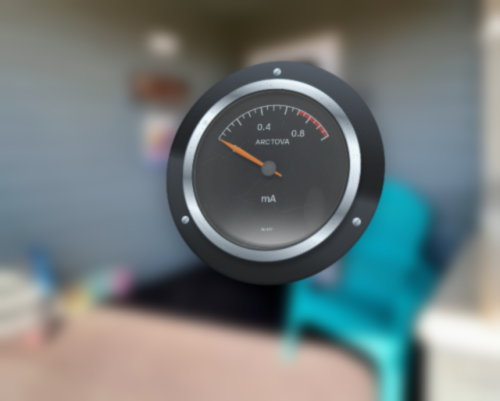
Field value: 0 (mA)
